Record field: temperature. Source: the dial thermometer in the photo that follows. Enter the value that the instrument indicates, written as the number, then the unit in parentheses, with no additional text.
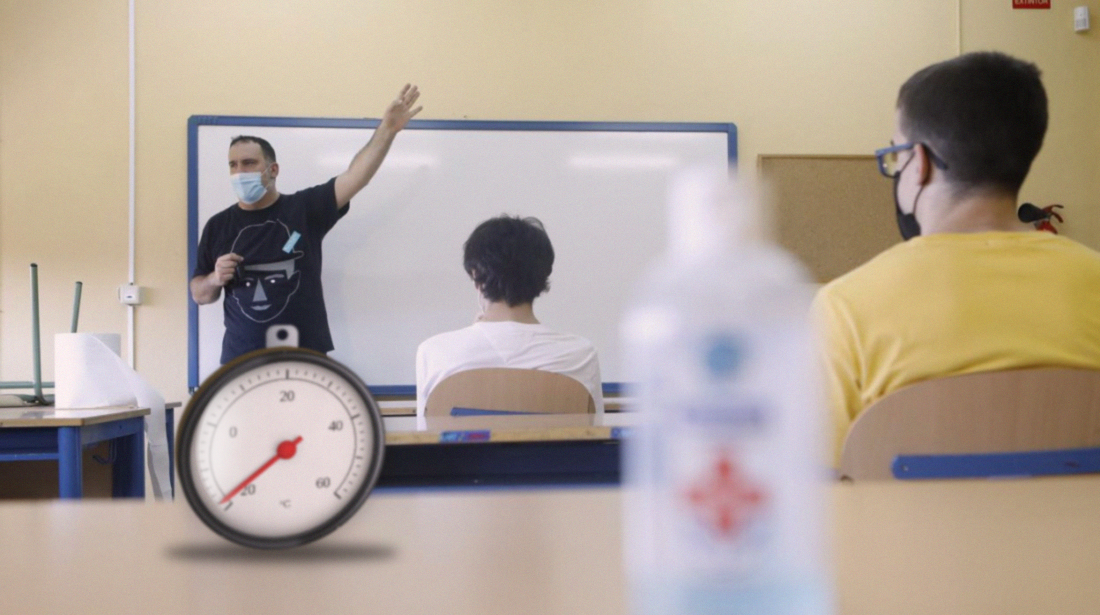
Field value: -18 (°C)
